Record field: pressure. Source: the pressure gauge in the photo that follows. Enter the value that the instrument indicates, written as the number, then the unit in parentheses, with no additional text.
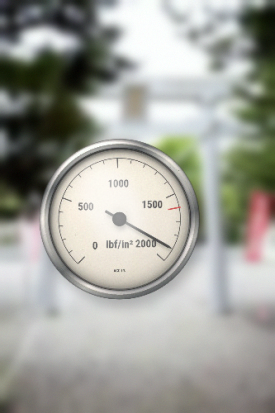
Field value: 1900 (psi)
